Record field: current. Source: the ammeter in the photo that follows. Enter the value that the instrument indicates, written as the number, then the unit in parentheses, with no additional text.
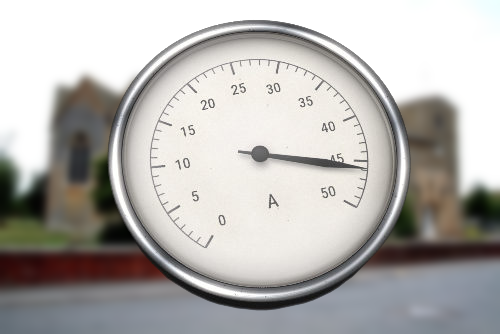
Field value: 46 (A)
